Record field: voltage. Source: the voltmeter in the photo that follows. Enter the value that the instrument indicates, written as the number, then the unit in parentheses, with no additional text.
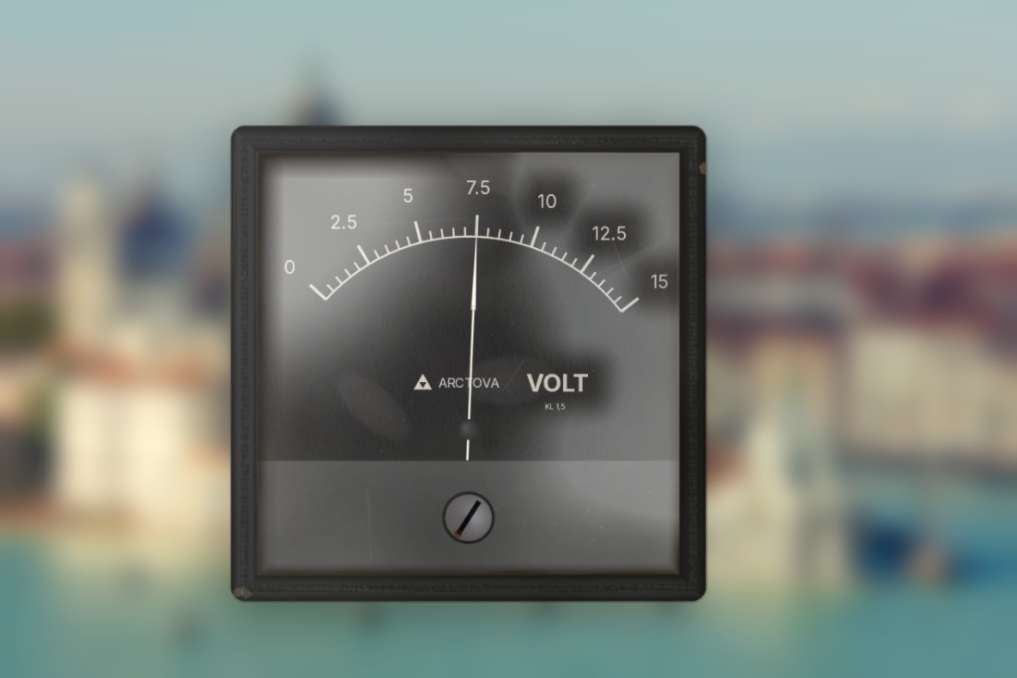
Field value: 7.5 (V)
